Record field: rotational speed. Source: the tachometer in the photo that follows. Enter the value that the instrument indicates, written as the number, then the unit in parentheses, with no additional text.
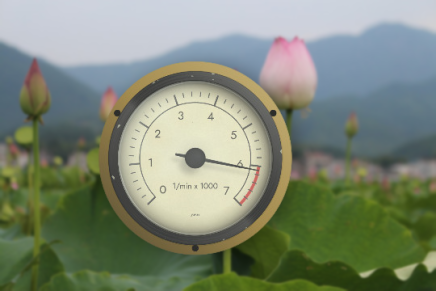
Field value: 6100 (rpm)
